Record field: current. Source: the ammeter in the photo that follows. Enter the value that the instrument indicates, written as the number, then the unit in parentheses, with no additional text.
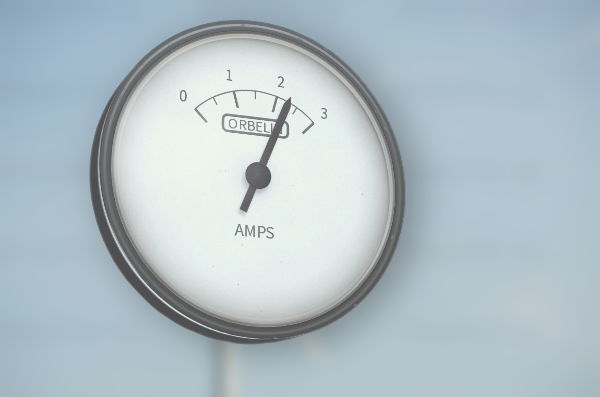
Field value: 2.25 (A)
